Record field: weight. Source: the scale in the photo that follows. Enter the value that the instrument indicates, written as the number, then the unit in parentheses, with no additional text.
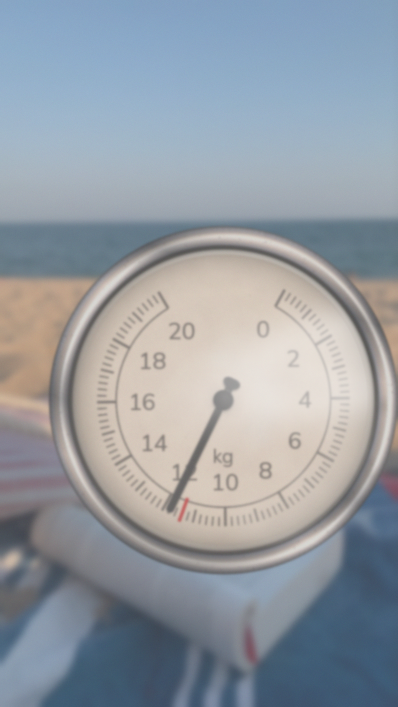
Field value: 11.8 (kg)
